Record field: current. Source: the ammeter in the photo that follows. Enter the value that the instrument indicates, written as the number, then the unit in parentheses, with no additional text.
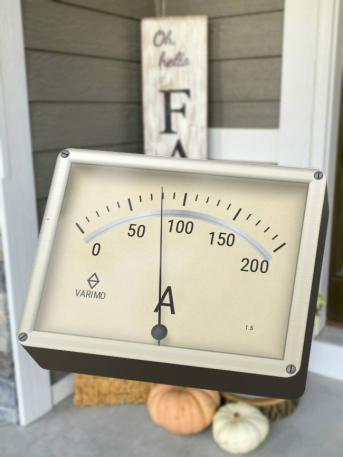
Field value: 80 (A)
